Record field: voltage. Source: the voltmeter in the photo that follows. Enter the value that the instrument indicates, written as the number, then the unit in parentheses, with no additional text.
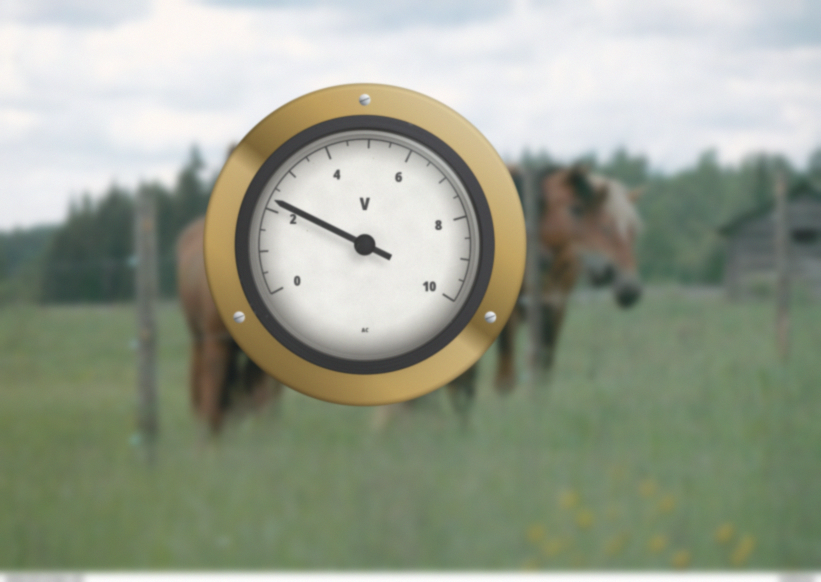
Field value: 2.25 (V)
